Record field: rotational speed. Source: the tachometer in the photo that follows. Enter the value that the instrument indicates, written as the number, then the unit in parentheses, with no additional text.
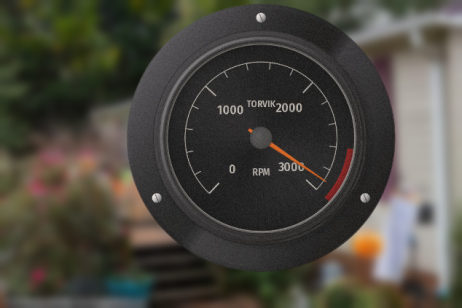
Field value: 2900 (rpm)
